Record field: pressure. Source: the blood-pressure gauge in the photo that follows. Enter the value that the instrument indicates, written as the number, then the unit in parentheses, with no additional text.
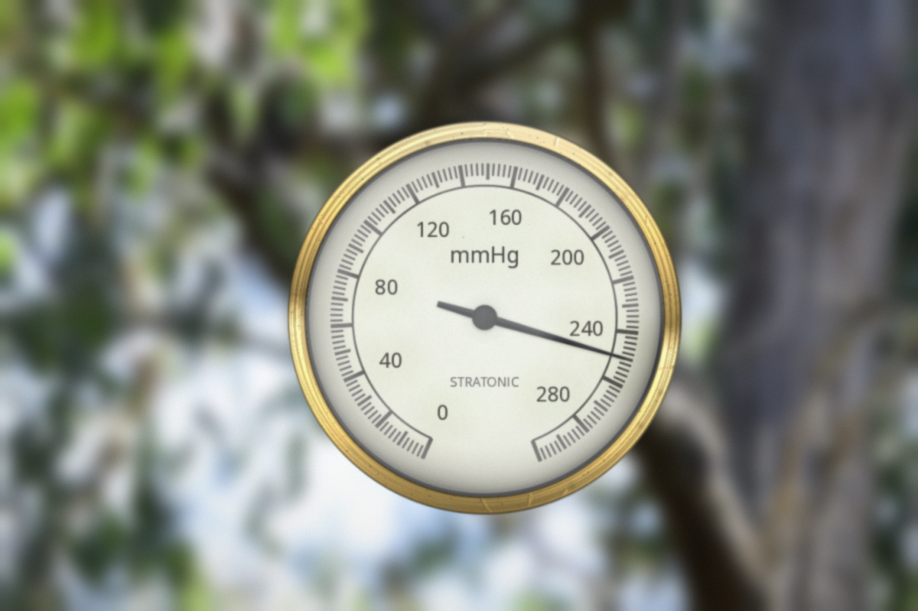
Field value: 250 (mmHg)
